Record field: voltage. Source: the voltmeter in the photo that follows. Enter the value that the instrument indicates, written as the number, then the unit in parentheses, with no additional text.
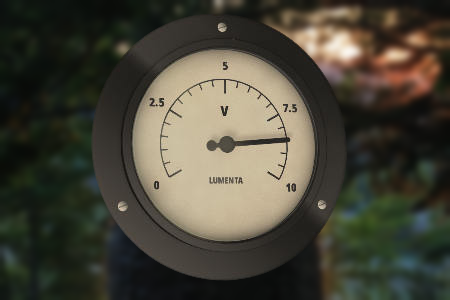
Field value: 8.5 (V)
